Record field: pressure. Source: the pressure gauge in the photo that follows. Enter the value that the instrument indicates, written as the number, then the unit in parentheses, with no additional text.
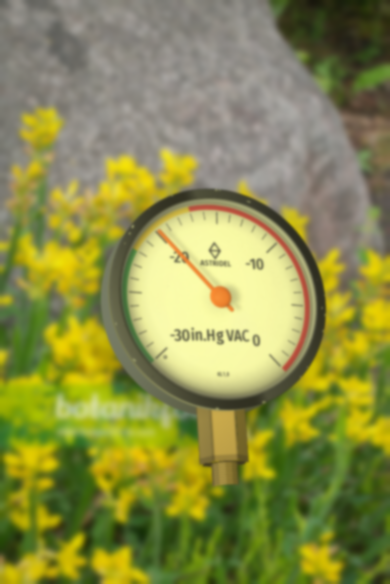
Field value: -20 (inHg)
